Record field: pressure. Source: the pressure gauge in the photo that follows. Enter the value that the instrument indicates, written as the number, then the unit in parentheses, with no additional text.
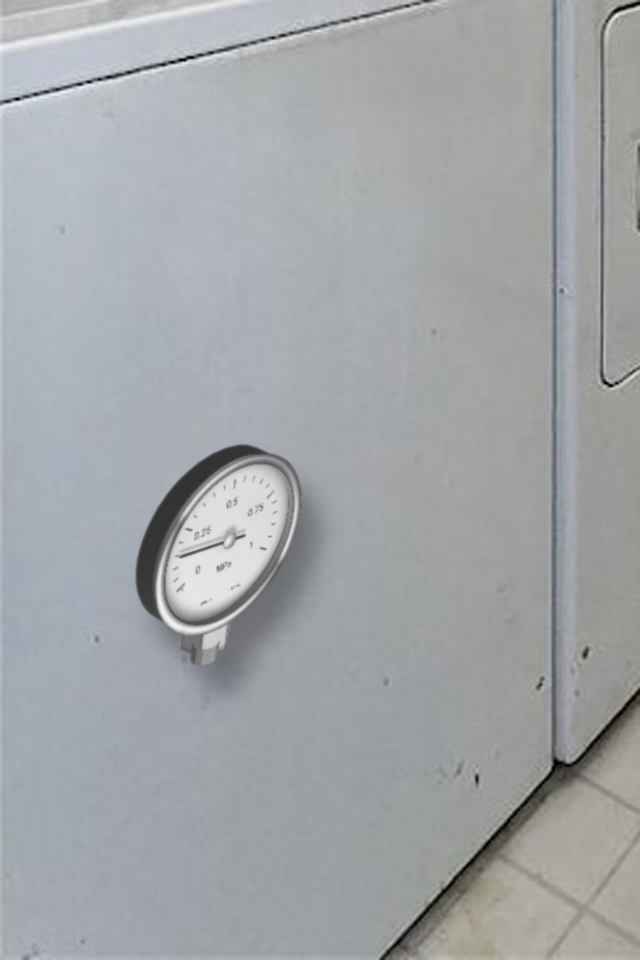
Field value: 0.15 (MPa)
